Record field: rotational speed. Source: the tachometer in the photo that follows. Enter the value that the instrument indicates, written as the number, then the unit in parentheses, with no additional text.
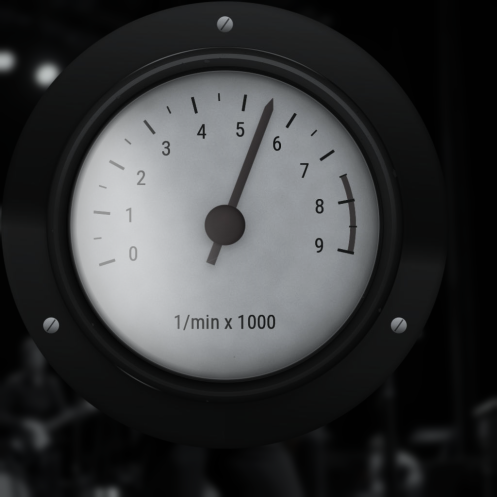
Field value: 5500 (rpm)
